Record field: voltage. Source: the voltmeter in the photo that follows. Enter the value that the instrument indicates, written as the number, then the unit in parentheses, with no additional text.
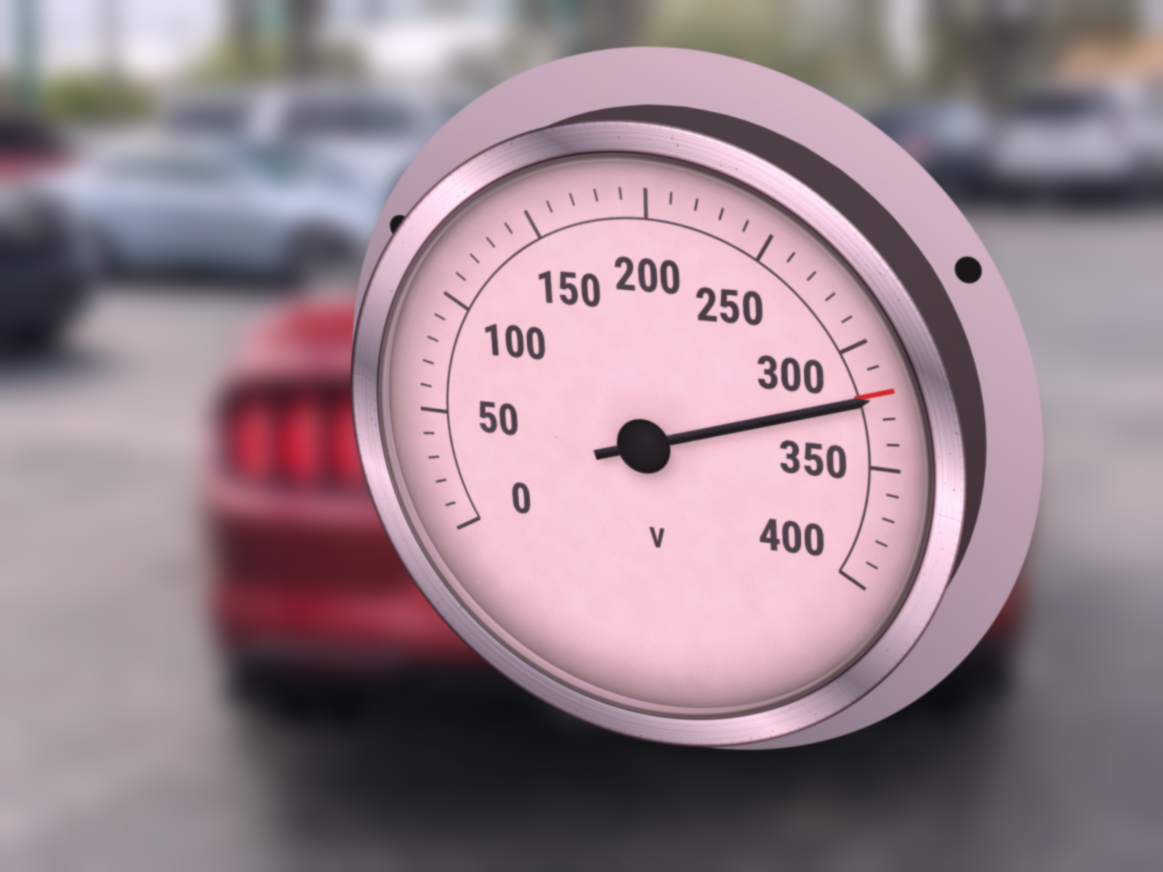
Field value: 320 (V)
